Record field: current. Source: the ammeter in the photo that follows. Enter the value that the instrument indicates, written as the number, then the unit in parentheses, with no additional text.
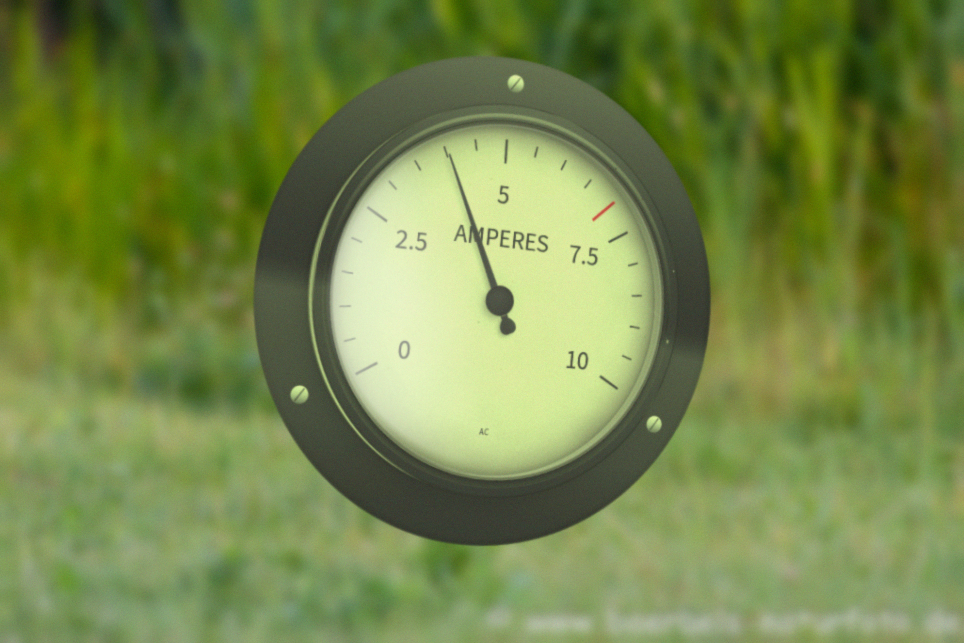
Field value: 4 (A)
